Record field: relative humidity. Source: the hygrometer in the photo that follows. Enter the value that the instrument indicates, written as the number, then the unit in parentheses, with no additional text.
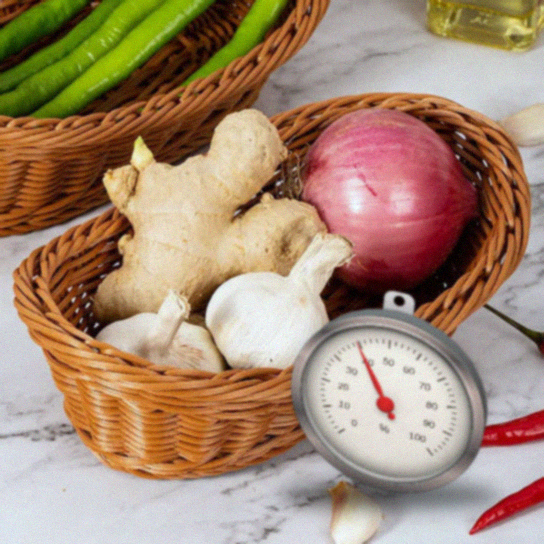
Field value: 40 (%)
